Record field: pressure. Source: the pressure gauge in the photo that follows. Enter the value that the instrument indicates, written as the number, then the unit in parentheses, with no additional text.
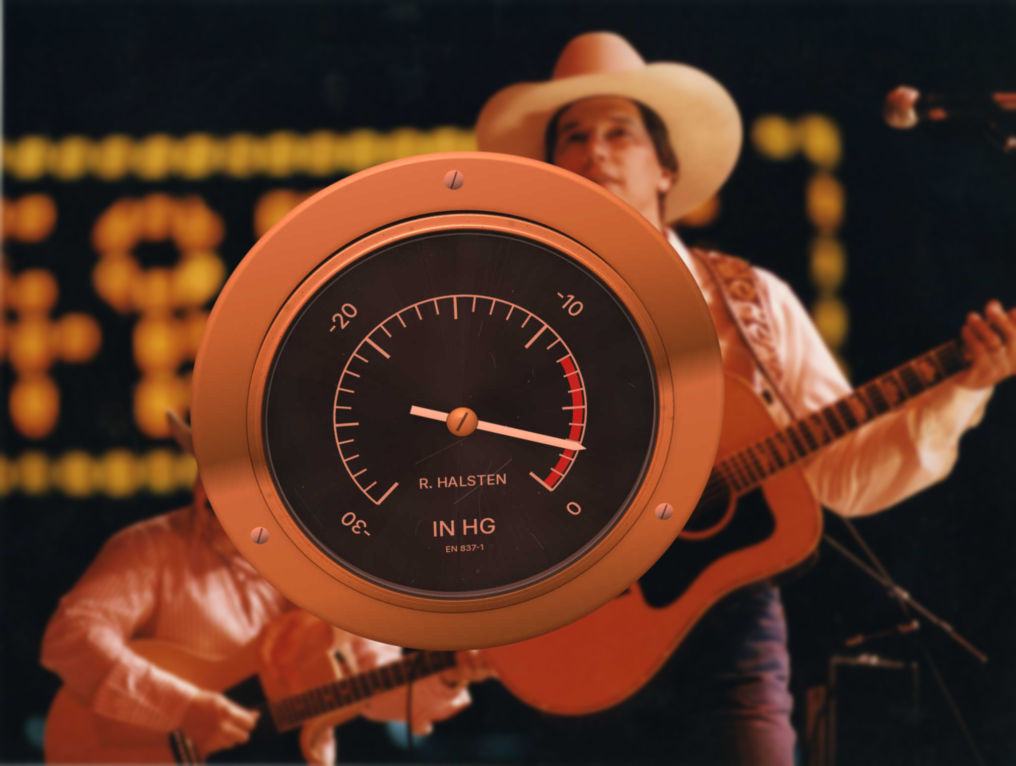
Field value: -3 (inHg)
